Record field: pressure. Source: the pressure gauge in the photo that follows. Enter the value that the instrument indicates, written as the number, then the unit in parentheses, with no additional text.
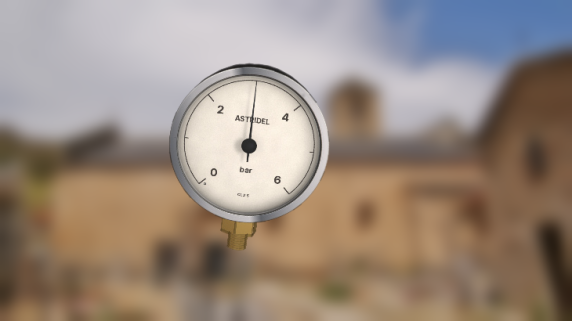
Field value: 3 (bar)
